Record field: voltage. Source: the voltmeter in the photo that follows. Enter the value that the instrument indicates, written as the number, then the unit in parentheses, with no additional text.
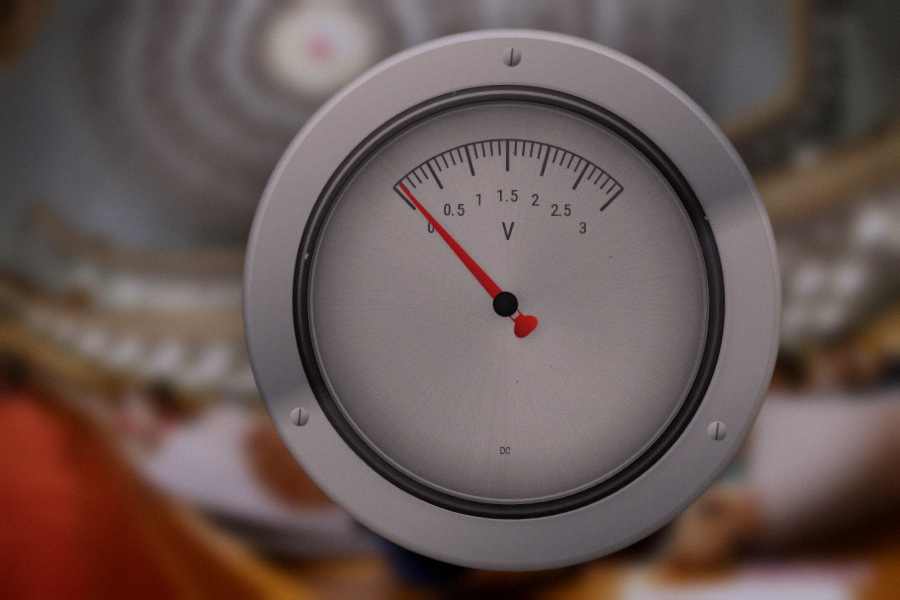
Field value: 0.1 (V)
